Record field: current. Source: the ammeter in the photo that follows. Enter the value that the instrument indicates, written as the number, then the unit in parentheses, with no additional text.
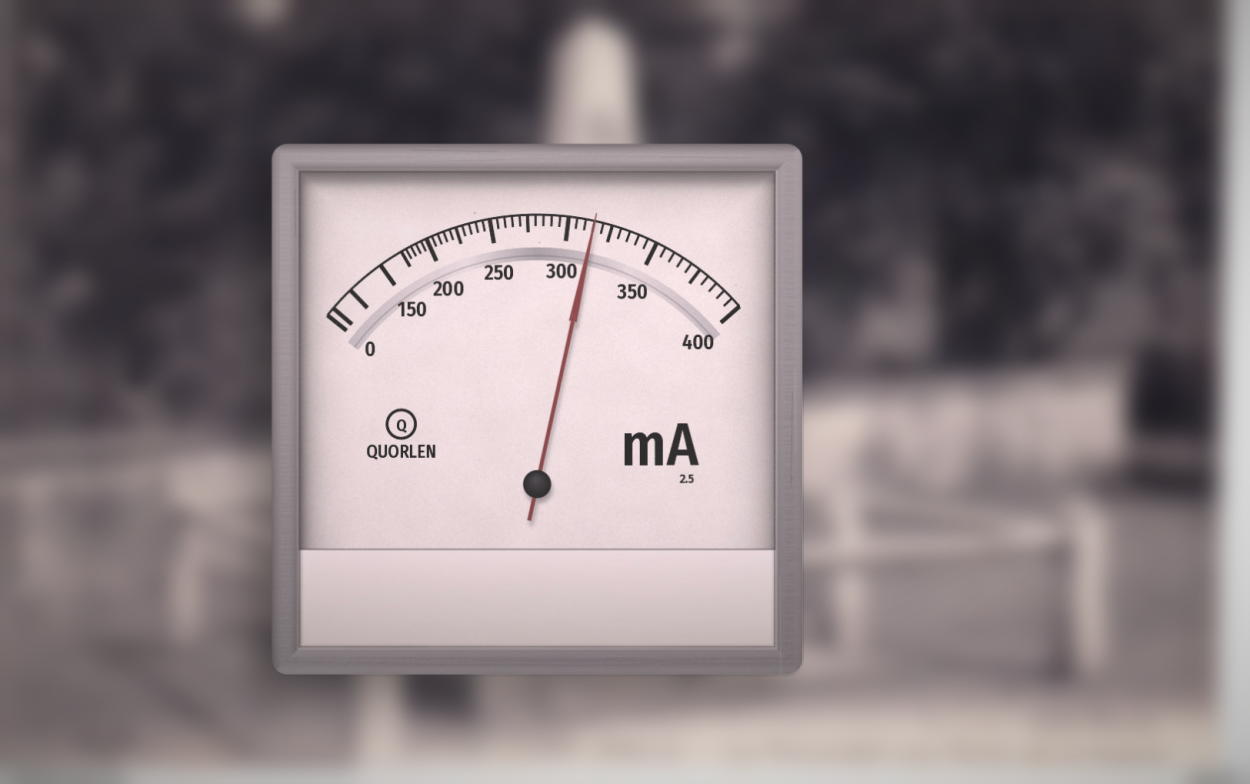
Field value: 315 (mA)
